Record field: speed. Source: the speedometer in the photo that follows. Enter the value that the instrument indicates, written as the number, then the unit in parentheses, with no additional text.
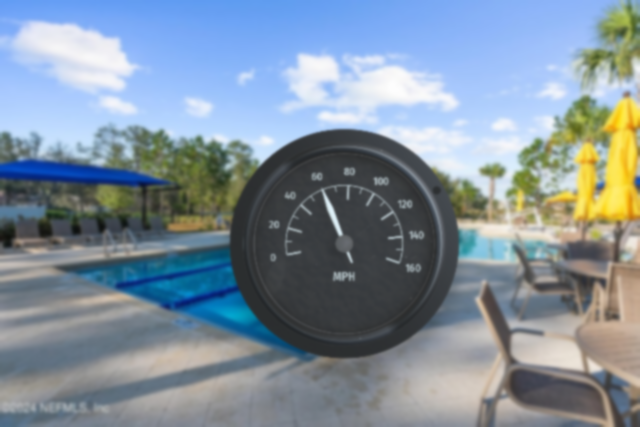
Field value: 60 (mph)
